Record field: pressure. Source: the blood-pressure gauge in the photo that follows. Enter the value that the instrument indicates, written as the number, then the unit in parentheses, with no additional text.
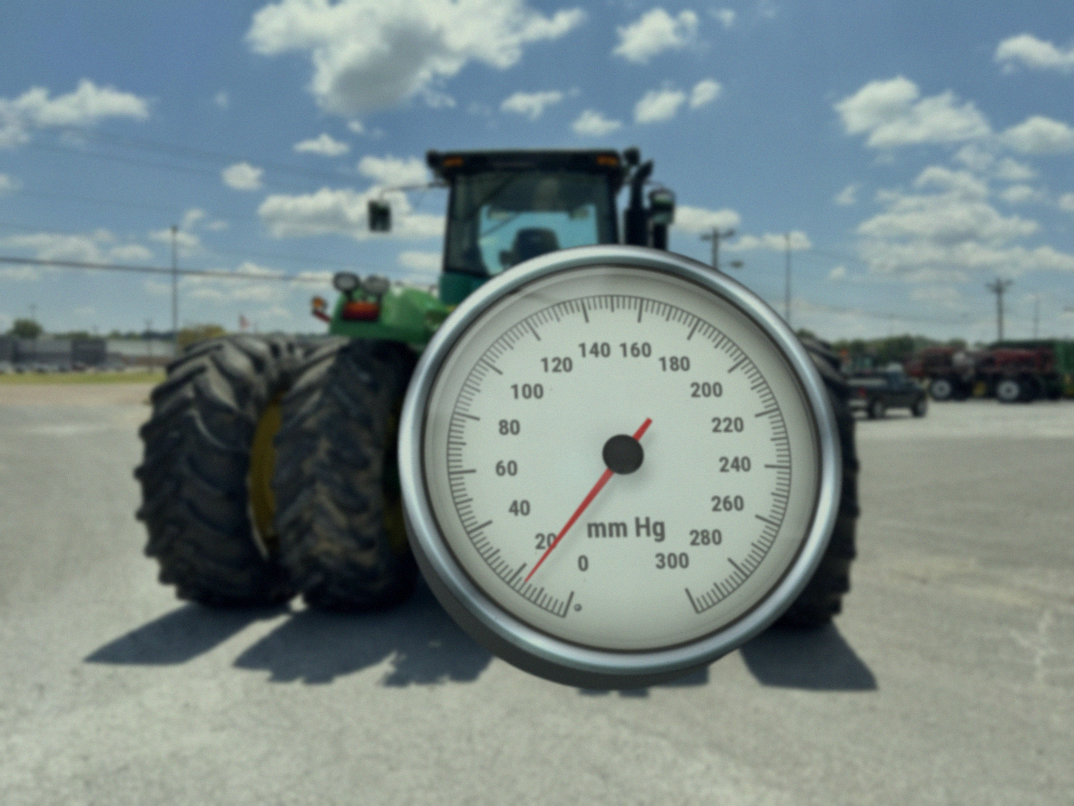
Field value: 16 (mmHg)
